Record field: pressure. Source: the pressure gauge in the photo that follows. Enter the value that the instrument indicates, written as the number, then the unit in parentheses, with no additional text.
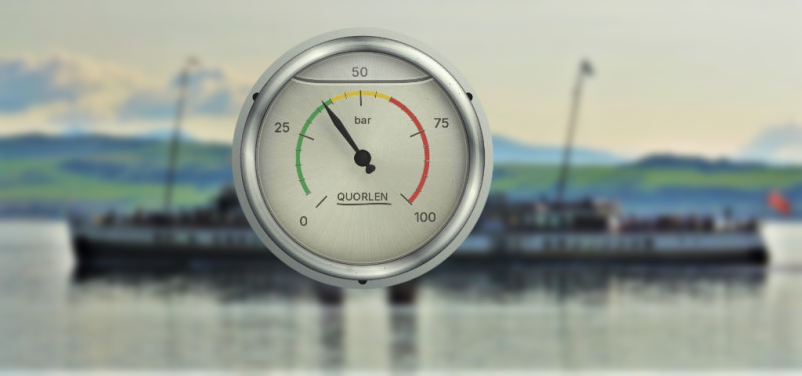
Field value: 37.5 (bar)
